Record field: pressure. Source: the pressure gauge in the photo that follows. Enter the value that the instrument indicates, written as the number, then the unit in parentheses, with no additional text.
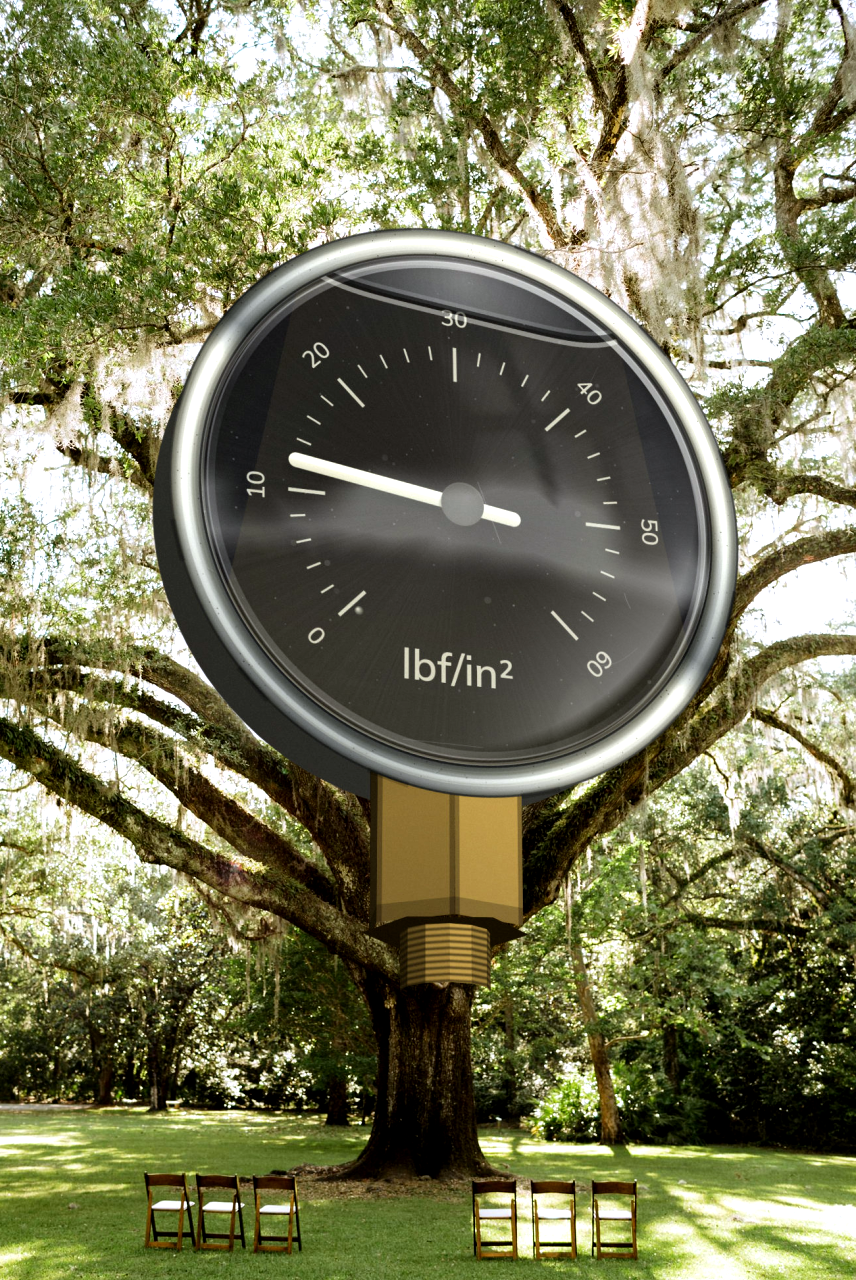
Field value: 12 (psi)
